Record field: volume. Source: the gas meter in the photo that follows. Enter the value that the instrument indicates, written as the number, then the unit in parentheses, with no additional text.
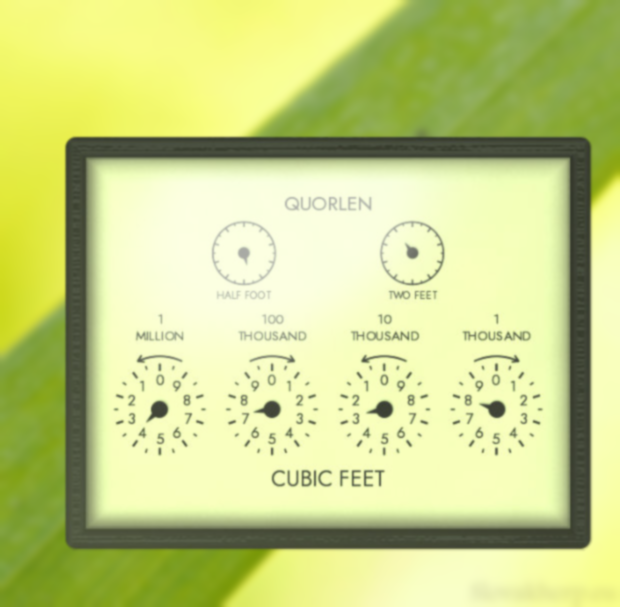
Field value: 372800 (ft³)
